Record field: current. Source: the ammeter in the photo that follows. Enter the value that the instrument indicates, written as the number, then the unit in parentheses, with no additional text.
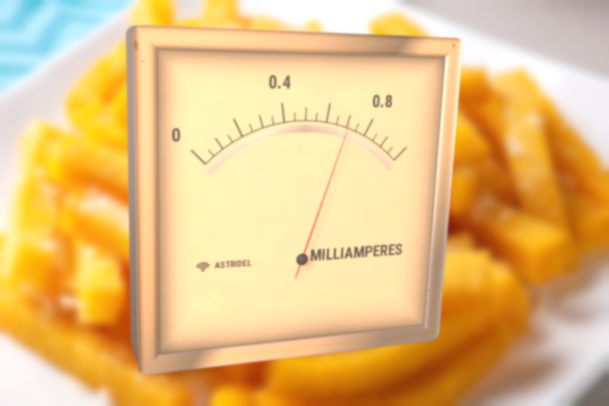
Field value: 0.7 (mA)
